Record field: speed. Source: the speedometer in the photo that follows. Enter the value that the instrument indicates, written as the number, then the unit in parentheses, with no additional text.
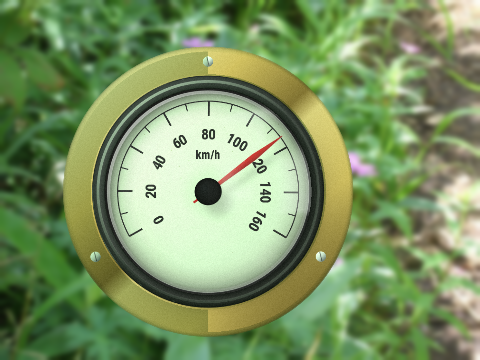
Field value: 115 (km/h)
